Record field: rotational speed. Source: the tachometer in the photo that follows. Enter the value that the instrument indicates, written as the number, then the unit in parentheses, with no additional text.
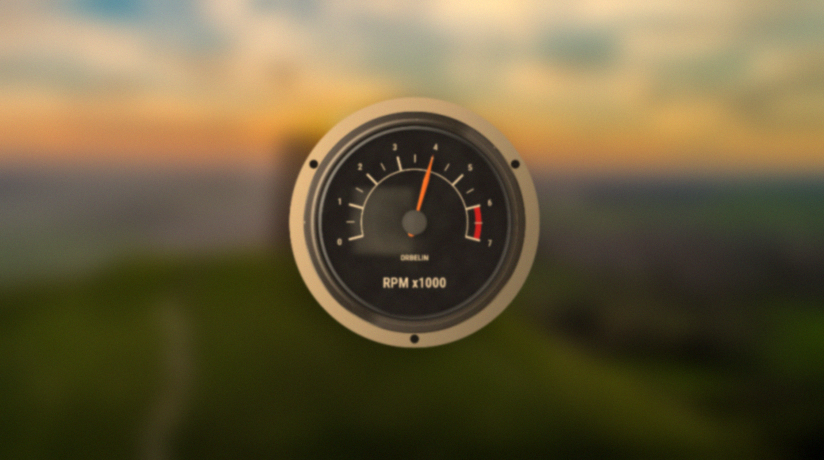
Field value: 4000 (rpm)
